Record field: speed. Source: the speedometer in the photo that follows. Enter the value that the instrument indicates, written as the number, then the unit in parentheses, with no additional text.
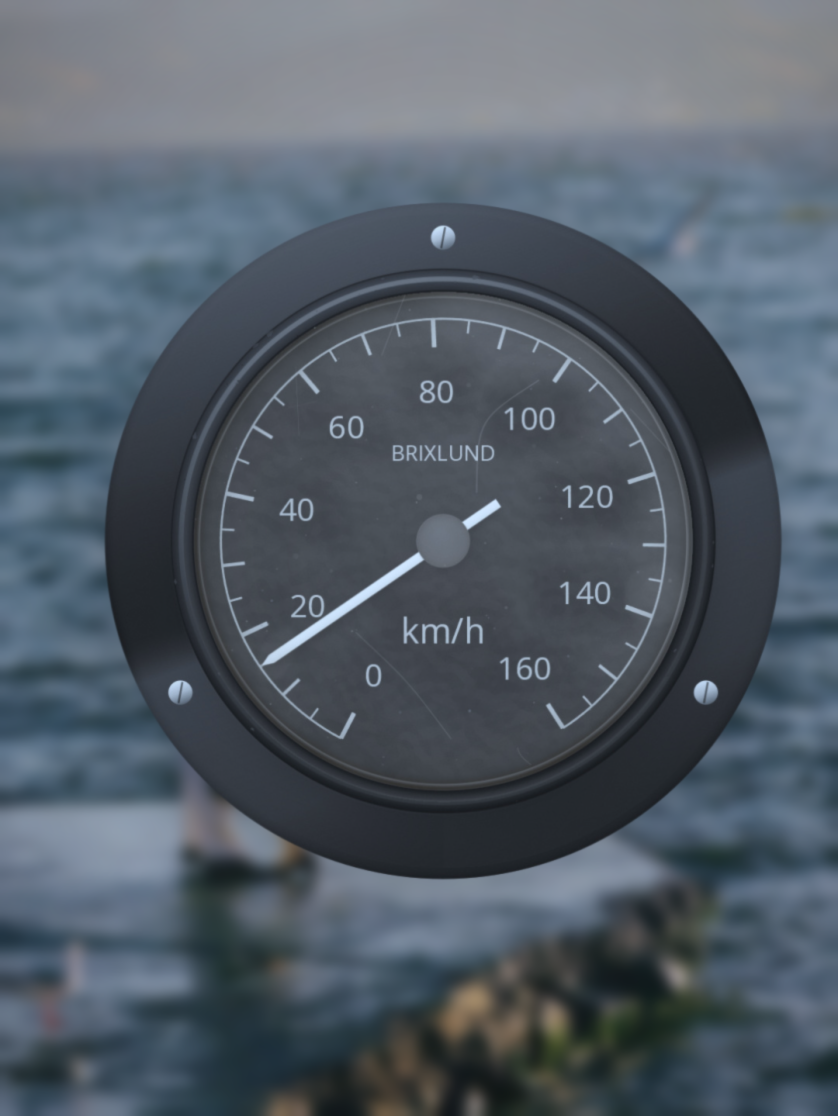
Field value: 15 (km/h)
